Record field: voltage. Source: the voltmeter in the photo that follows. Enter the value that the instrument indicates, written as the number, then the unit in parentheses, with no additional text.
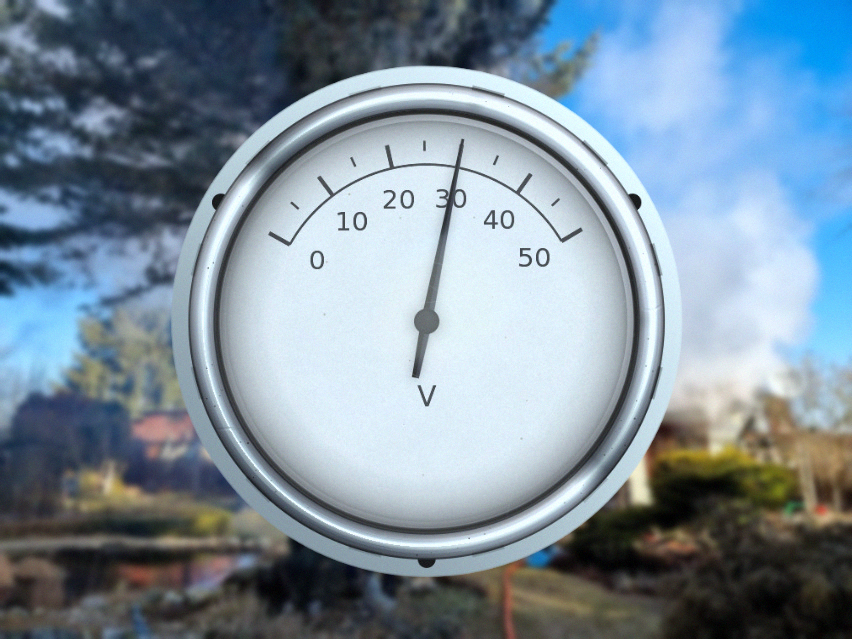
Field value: 30 (V)
